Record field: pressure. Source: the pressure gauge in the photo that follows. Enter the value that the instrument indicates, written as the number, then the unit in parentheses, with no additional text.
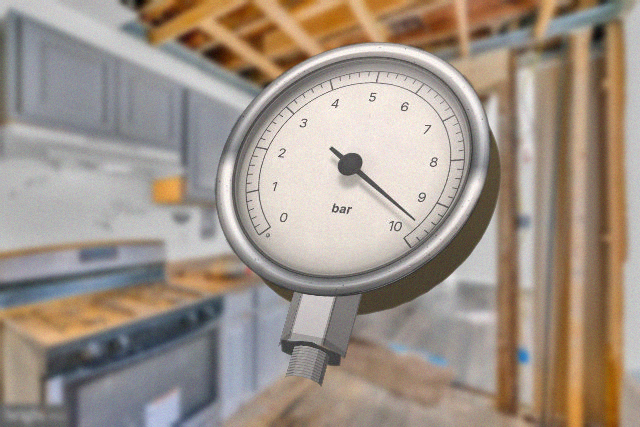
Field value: 9.6 (bar)
